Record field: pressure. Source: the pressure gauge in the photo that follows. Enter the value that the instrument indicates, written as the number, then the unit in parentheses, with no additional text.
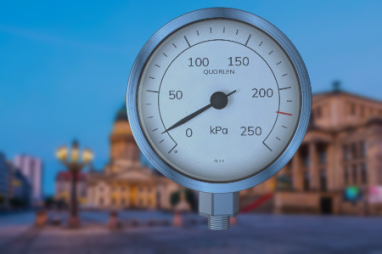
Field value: 15 (kPa)
